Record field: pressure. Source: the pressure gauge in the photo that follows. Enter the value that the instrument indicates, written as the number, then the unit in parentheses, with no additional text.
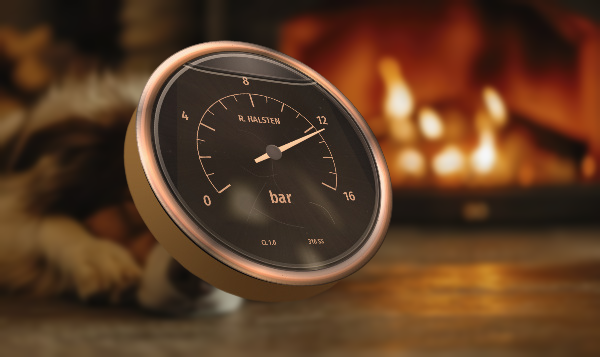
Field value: 12.5 (bar)
